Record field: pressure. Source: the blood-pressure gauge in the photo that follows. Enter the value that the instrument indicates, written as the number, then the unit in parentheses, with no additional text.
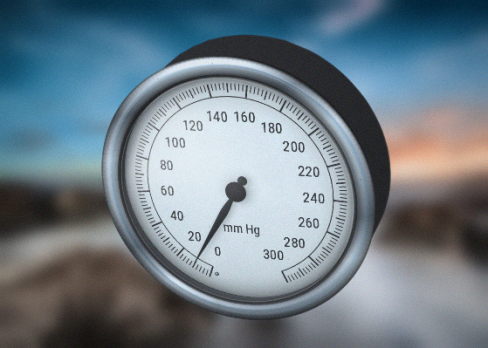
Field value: 10 (mmHg)
